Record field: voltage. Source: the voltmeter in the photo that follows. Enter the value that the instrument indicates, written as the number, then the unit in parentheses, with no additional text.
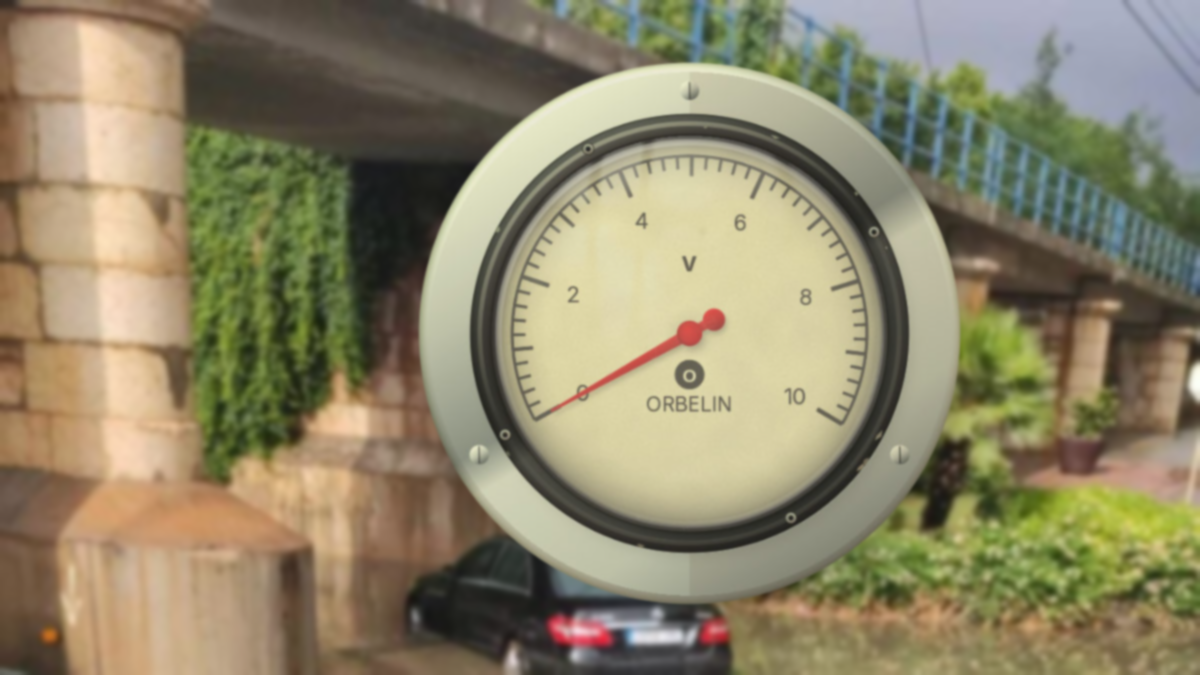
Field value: 0 (V)
